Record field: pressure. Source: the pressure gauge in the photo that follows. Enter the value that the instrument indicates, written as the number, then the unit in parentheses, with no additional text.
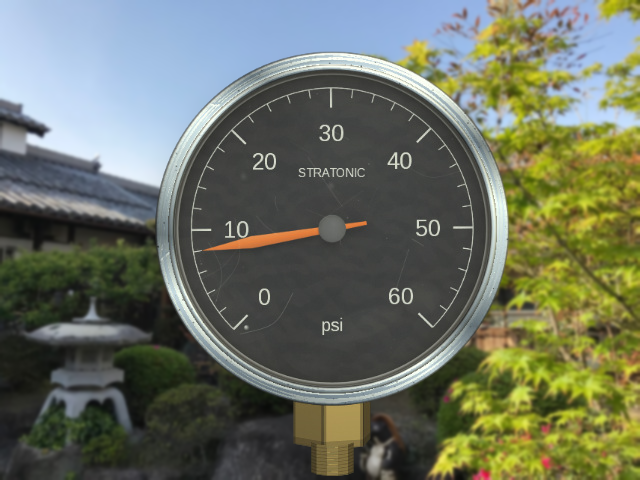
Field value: 8 (psi)
